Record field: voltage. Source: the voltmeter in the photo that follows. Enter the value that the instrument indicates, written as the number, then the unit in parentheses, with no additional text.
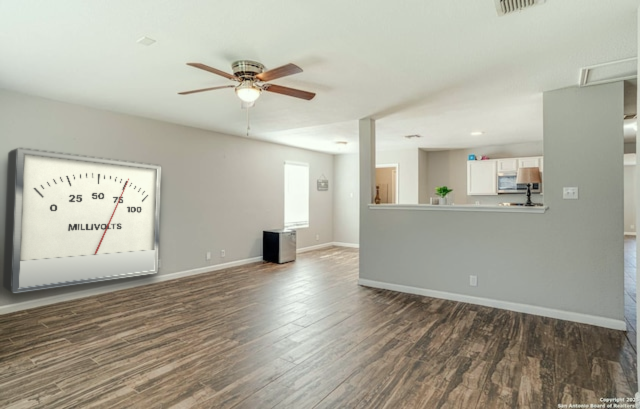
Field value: 75 (mV)
